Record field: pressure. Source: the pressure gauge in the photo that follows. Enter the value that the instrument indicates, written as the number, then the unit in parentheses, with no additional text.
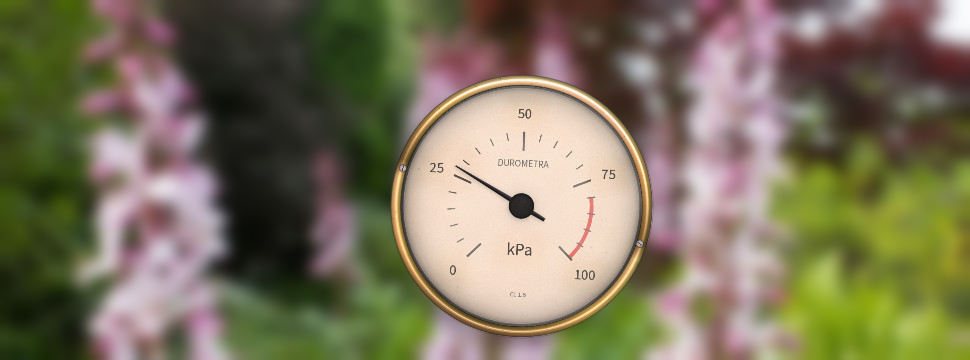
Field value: 27.5 (kPa)
